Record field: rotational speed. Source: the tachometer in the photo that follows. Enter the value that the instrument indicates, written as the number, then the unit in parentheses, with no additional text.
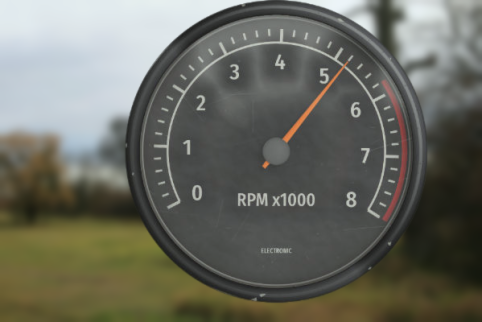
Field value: 5200 (rpm)
